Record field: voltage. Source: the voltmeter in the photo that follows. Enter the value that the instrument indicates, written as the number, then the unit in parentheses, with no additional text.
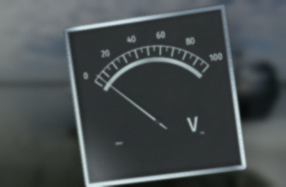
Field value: 5 (V)
